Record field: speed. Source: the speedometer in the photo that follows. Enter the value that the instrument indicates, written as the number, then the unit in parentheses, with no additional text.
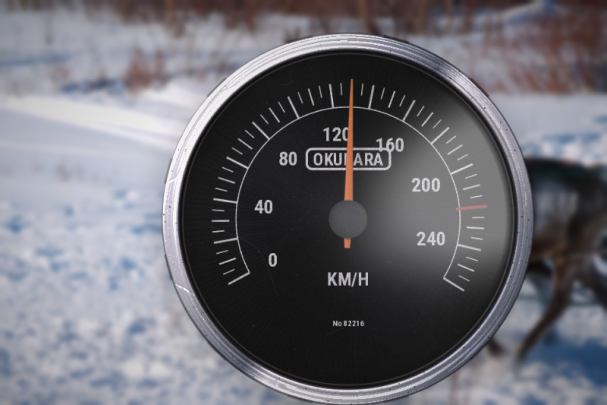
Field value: 130 (km/h)
